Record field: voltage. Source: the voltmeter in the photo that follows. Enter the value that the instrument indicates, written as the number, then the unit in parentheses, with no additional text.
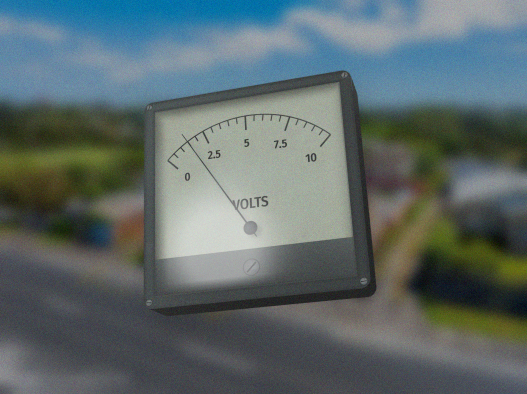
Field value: 1.5 (V)
